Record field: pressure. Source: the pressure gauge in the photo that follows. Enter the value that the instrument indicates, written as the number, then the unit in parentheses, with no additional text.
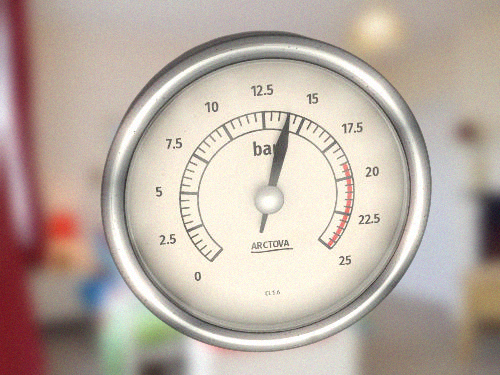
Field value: 14 (bar)
